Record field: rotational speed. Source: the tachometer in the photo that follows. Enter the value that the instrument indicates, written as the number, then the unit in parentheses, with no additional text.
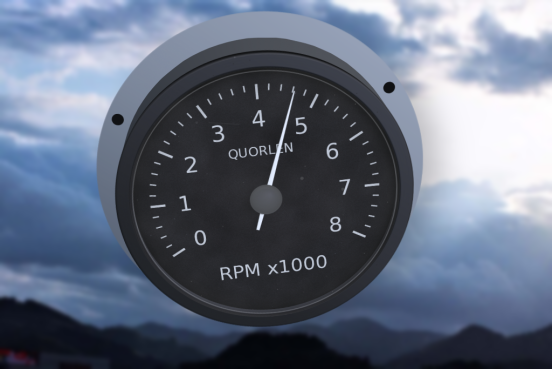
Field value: 4600 (rpm)
